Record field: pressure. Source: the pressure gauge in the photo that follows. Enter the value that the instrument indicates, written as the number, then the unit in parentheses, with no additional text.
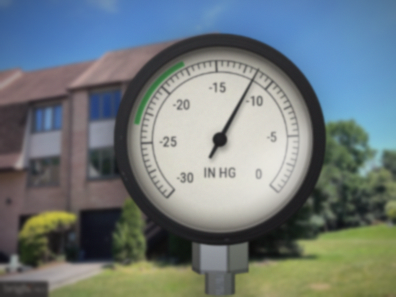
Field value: -11.5 (inHg)
